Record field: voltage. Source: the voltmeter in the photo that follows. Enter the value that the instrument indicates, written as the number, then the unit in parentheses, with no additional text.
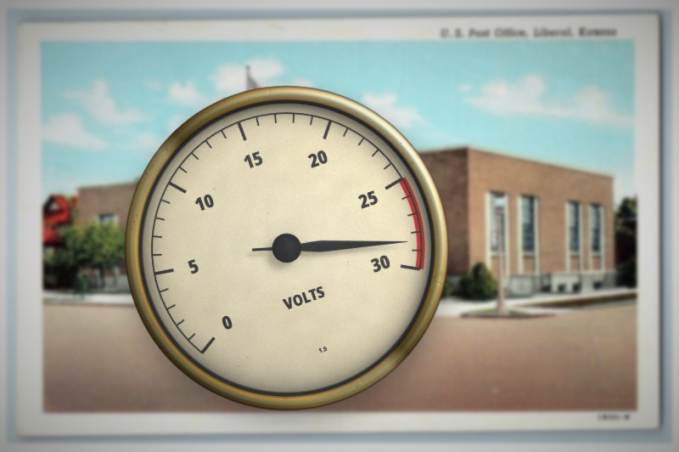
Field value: 28.5 (V)
